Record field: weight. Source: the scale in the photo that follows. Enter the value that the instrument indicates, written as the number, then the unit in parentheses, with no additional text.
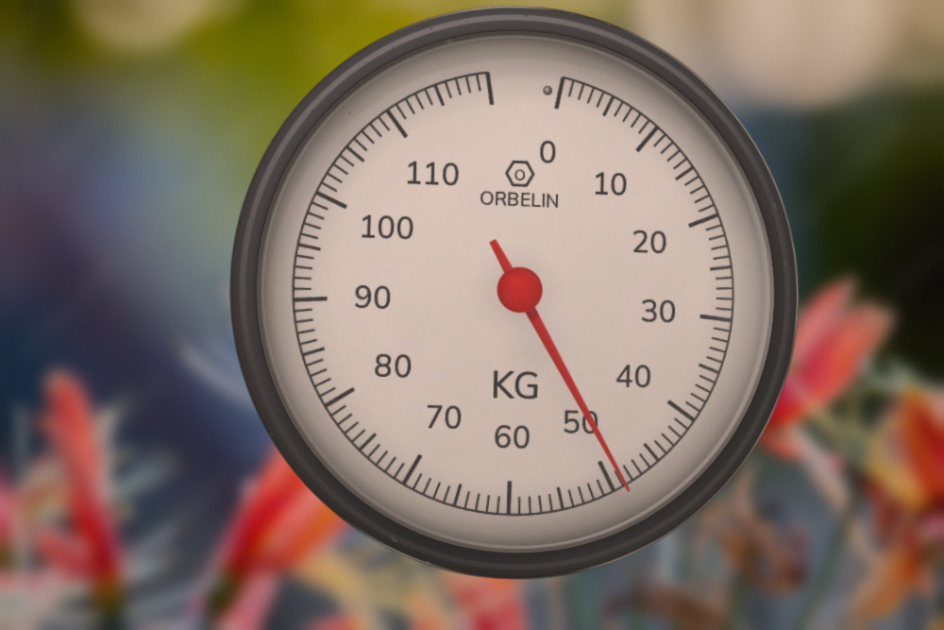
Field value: 49 (kg)
